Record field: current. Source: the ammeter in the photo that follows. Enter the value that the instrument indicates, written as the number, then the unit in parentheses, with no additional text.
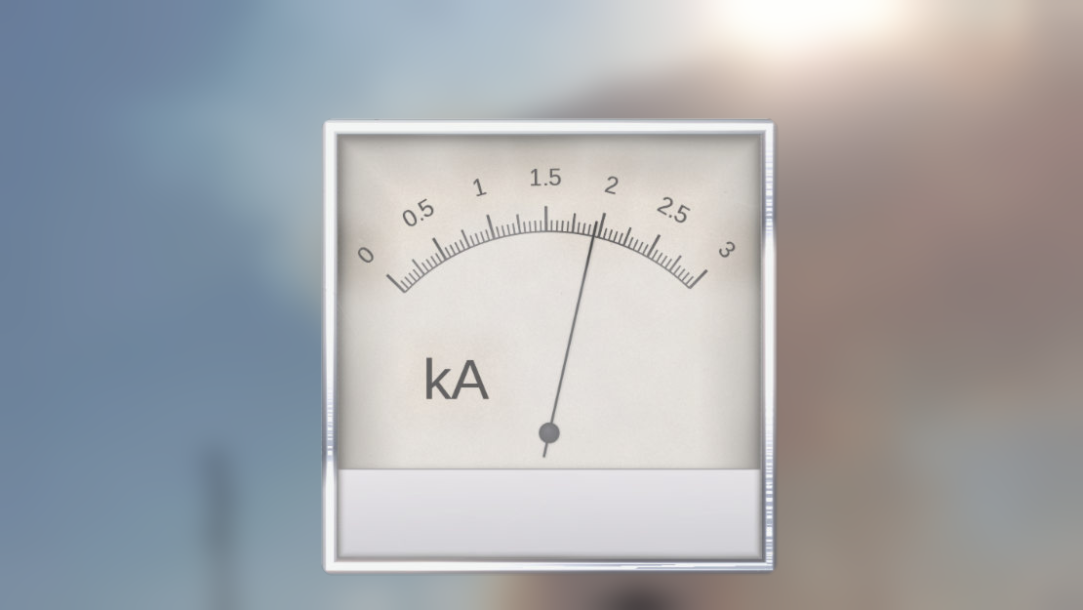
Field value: 1.95 (kA)
